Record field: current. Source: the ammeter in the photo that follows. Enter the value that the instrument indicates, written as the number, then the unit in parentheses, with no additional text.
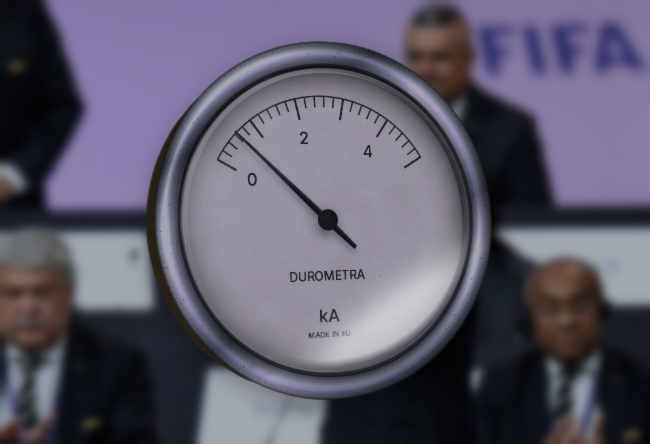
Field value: 0.6 (kA)
